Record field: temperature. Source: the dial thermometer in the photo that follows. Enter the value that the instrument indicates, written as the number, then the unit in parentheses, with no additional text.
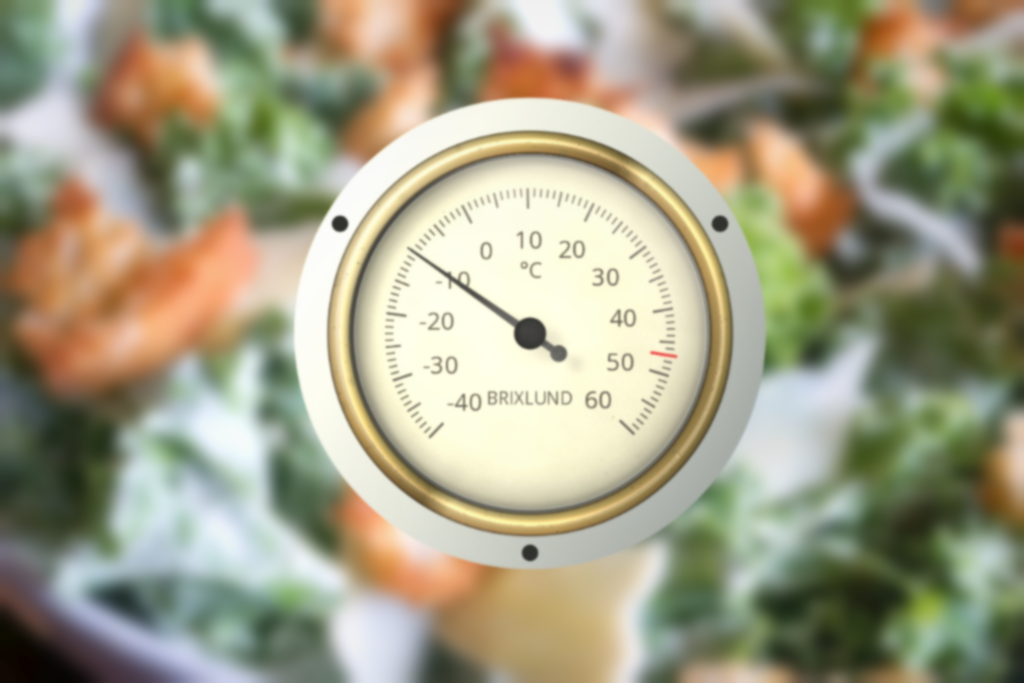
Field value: -10 (°C)
